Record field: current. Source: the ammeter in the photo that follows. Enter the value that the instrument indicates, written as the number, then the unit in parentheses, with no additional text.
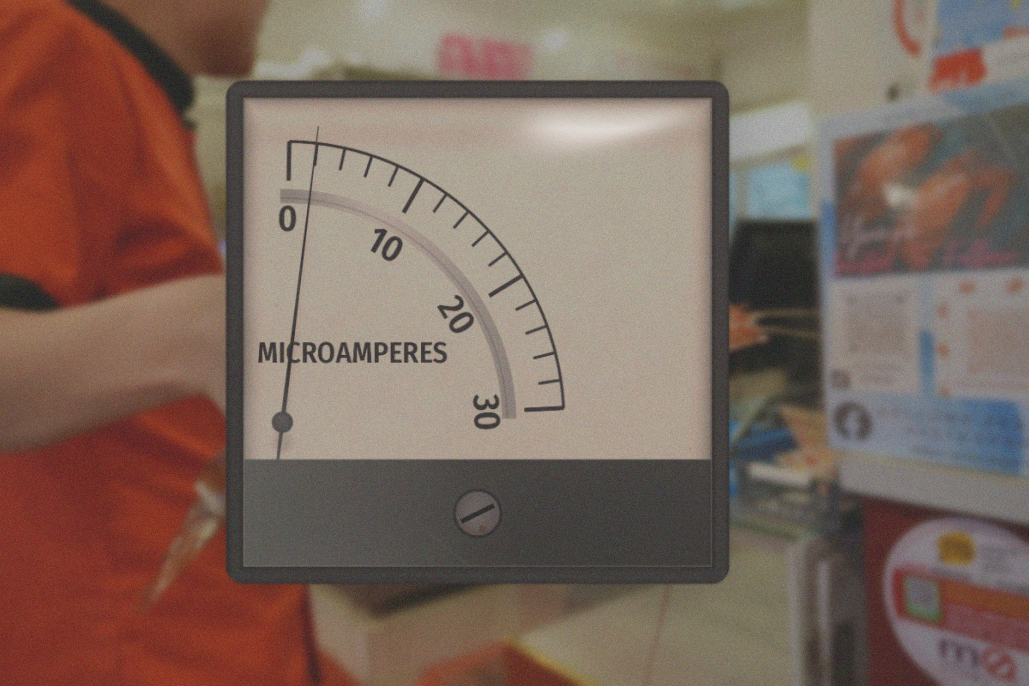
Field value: 2 (µA)
